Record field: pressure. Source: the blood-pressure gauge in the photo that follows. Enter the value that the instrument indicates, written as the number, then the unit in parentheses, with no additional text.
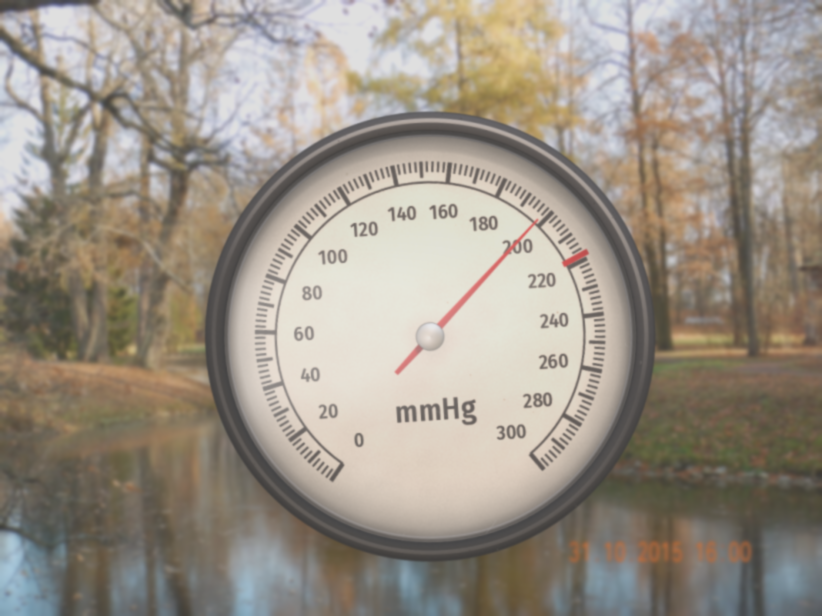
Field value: 198 (mmHg)
